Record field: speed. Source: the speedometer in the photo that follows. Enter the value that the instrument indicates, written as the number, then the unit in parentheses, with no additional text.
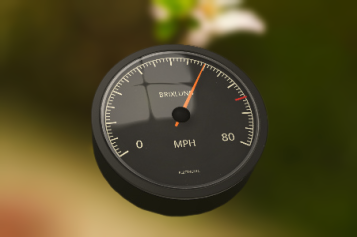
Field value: 50 (mph)
